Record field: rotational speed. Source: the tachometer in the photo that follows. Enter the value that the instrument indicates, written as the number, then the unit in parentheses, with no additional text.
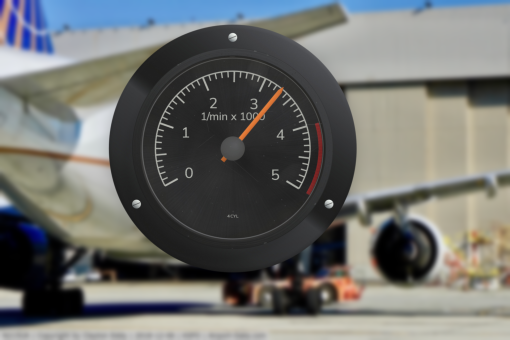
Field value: 3300 (rpm)
